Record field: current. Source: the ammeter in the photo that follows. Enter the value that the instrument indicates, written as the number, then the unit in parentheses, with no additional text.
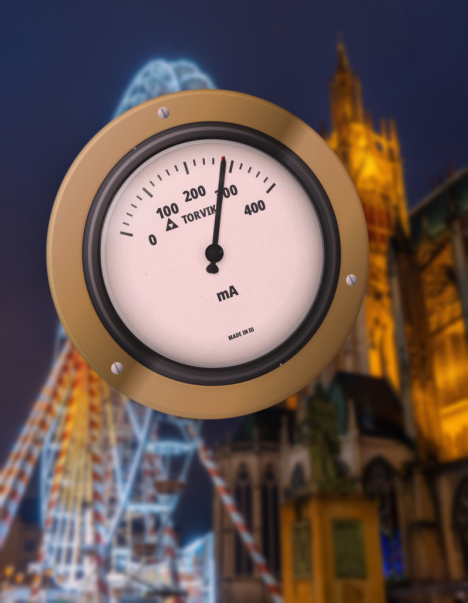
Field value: 280 (mA)
